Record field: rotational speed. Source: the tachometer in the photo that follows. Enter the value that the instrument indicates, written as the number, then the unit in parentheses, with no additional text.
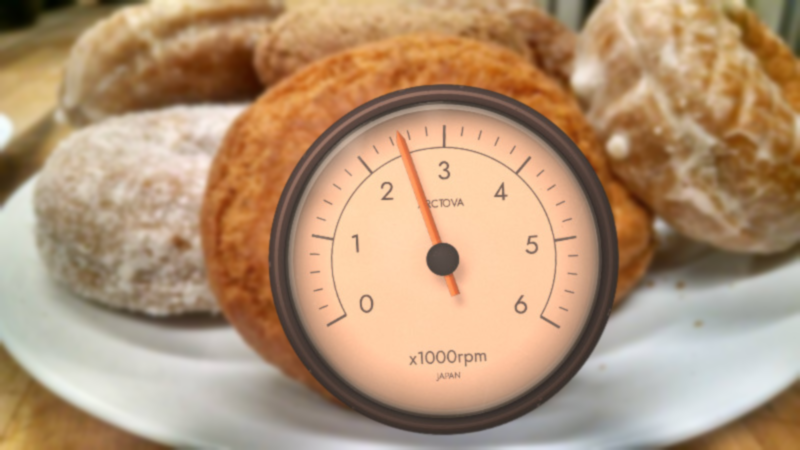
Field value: 2500 (rpm)
